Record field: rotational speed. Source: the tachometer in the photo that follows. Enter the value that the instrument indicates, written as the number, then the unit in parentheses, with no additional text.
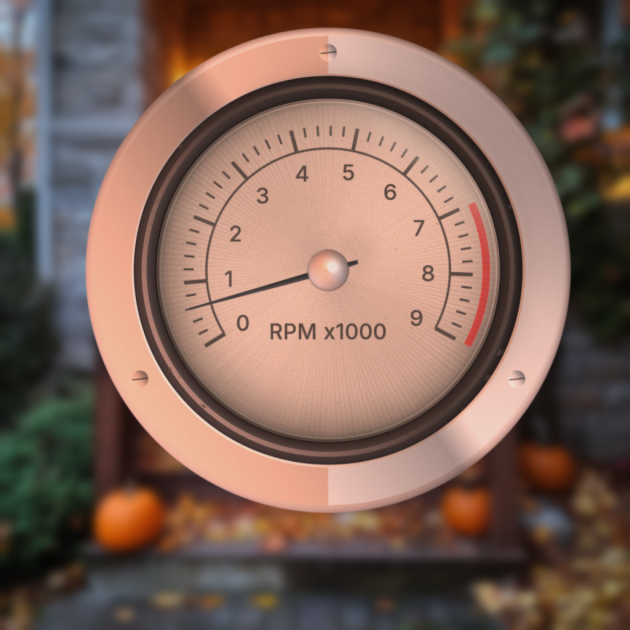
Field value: 600 (rpm)
